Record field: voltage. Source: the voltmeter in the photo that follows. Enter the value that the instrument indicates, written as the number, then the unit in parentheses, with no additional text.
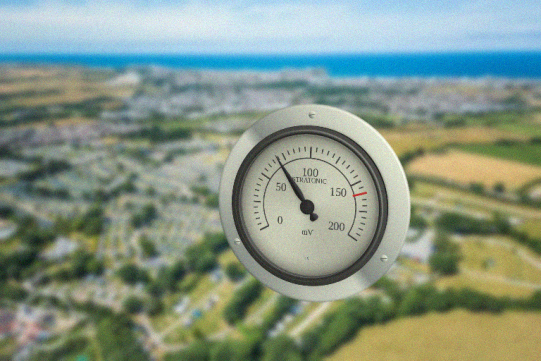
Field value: 70 (mV)
